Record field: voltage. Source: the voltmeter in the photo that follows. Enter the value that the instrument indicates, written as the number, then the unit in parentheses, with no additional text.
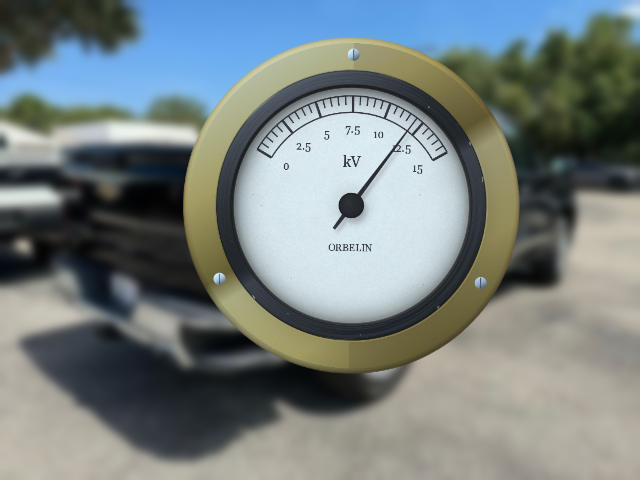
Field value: 12 (kV)
